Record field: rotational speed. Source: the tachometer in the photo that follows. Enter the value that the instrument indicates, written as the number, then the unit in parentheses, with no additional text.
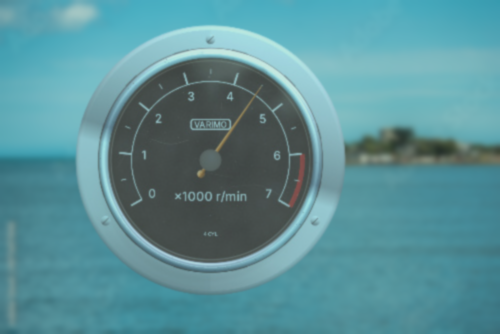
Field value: 4500 (rpm)
